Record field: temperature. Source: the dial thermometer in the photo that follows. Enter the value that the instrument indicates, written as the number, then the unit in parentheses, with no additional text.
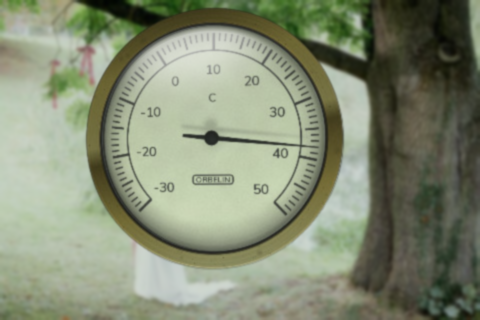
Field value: 38 (°C)
